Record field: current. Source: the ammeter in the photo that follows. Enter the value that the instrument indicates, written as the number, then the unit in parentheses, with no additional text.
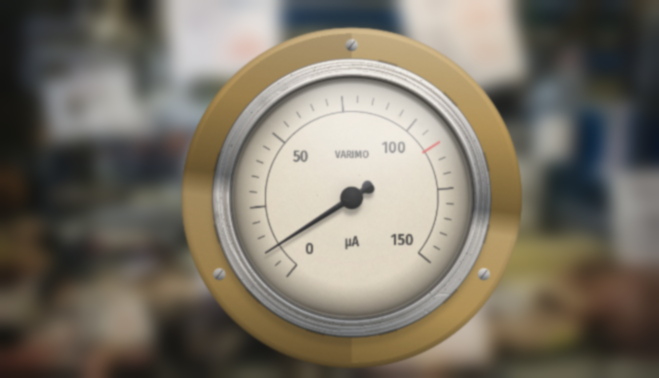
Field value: 10 (µA)
